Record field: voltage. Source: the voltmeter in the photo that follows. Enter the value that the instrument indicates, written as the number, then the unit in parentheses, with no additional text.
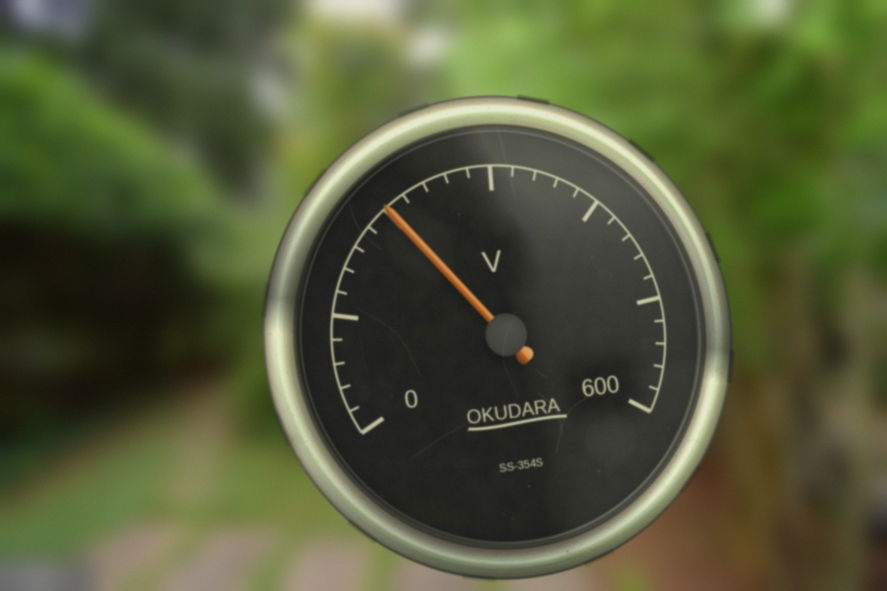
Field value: 200 (V)
